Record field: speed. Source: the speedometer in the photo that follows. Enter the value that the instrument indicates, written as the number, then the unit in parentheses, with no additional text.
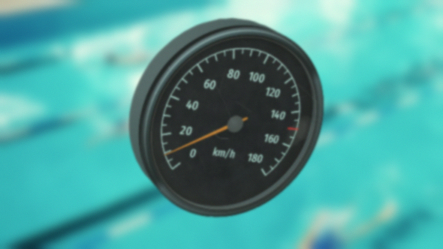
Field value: 10 (km/h)
